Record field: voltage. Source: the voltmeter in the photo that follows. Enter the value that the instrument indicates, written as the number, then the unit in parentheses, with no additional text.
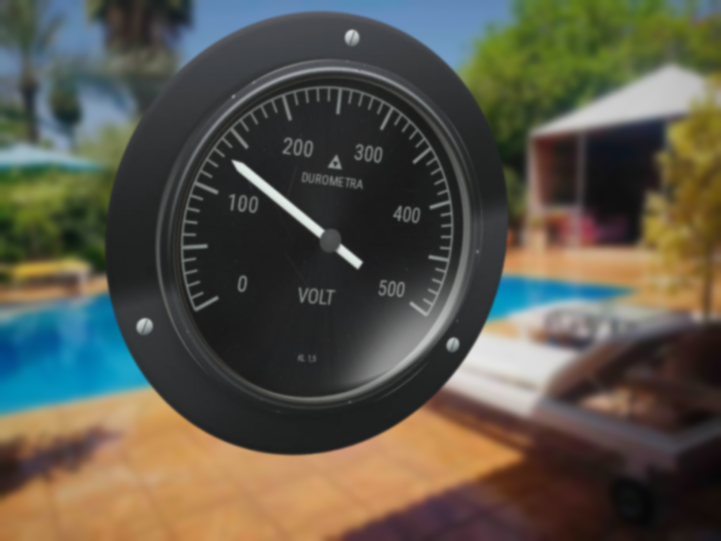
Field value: 130 (V)
